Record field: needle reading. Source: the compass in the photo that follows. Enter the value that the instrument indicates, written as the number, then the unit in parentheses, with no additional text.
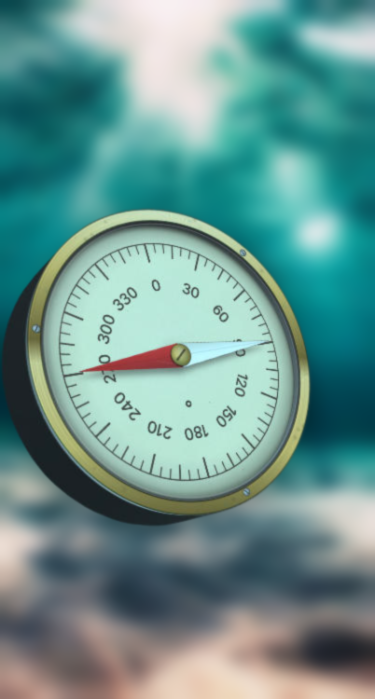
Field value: 270 (°)
